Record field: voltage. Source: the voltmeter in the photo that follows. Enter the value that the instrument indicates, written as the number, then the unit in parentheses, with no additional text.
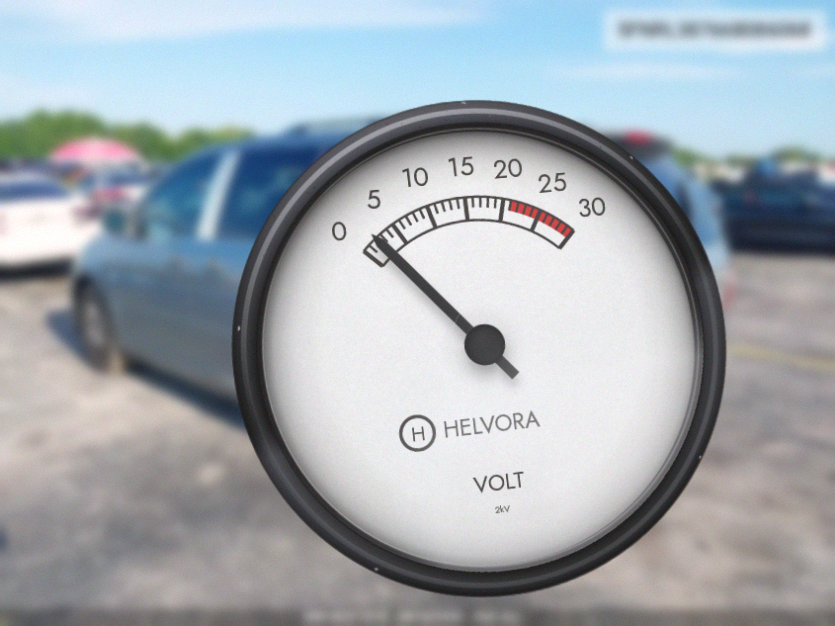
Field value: 2 (V)
